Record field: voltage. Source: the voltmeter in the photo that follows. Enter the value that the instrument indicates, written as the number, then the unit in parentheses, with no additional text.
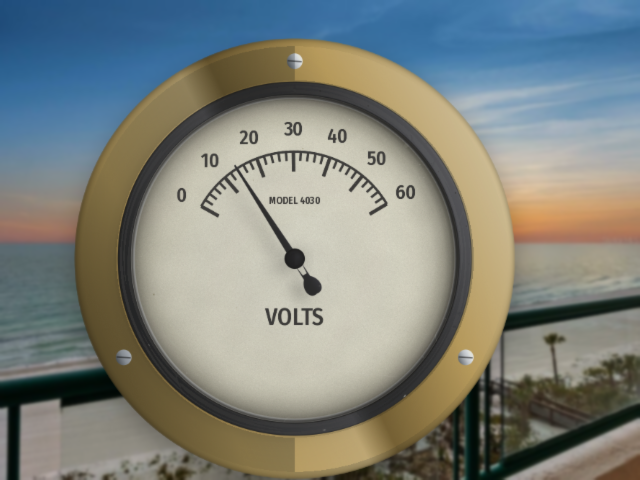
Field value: 14 (V)
